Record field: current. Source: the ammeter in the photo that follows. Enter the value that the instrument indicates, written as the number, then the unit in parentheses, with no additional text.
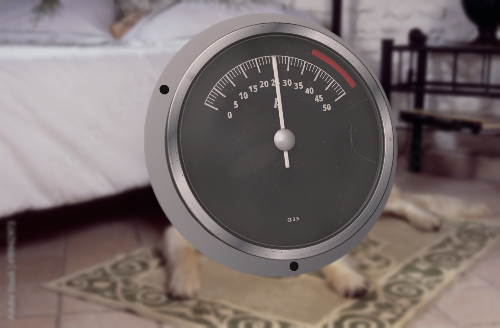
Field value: 25 (A)
